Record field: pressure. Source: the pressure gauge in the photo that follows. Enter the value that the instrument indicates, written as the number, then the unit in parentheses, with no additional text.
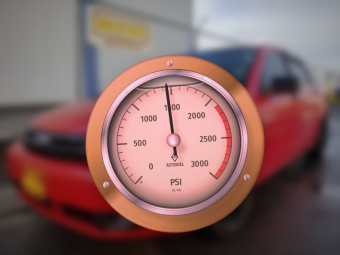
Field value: 1450 (psi)
